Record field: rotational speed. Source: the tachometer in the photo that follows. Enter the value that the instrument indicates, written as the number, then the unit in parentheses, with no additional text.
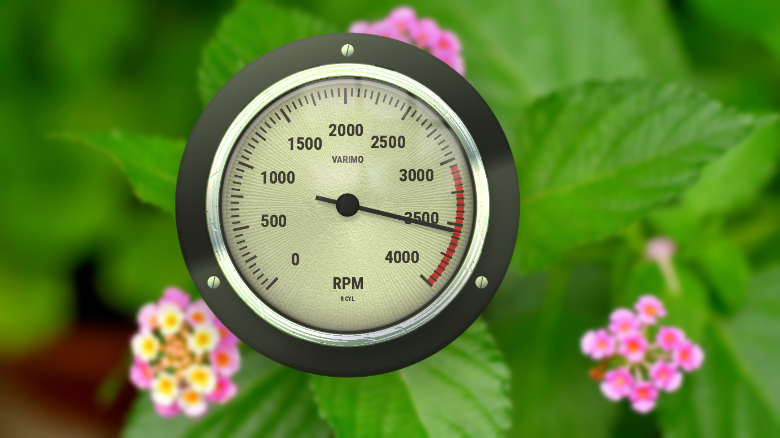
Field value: 3550 (rpm)
